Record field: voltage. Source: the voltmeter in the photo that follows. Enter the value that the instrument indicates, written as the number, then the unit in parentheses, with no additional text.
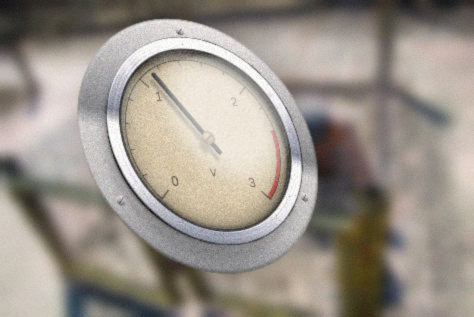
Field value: 1.1 (V)
